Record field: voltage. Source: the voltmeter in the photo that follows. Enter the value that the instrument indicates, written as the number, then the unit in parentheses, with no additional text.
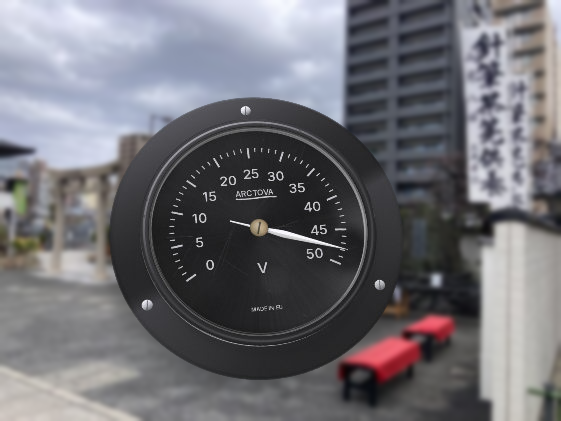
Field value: 48 (V)
